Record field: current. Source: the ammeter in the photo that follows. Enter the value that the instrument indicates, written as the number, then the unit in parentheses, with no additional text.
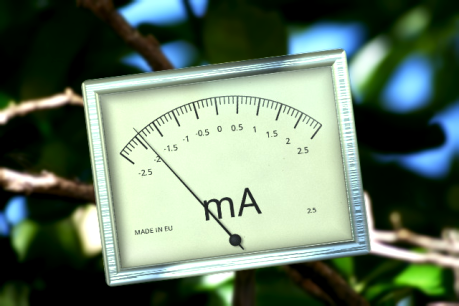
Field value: -1.9 (mA)
